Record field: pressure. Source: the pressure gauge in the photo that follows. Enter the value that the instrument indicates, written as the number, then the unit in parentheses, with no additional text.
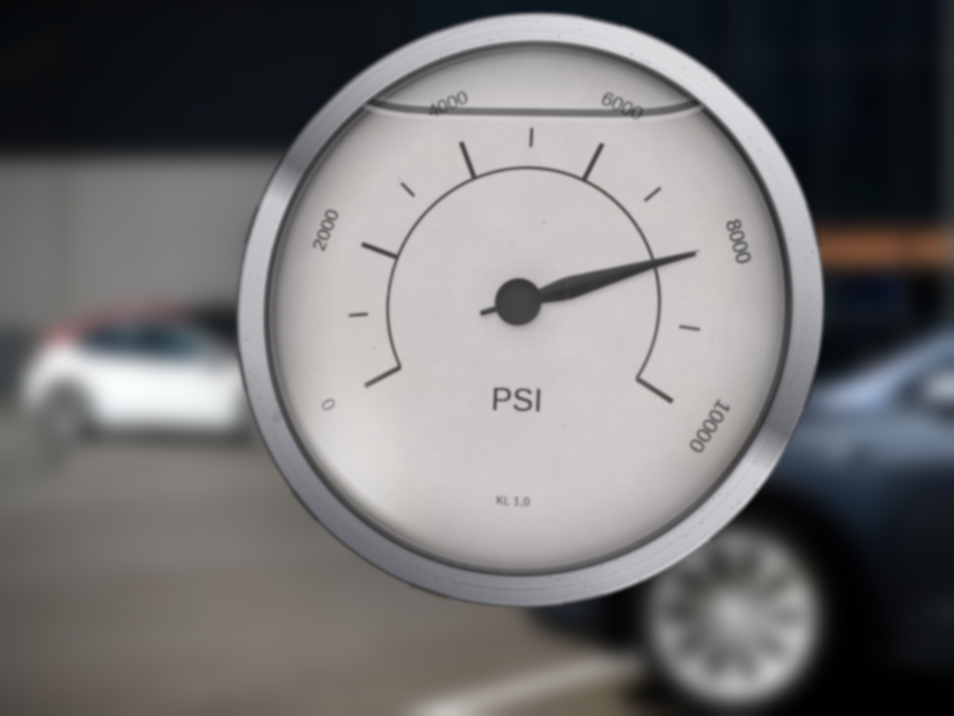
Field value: 8000 (psi)
